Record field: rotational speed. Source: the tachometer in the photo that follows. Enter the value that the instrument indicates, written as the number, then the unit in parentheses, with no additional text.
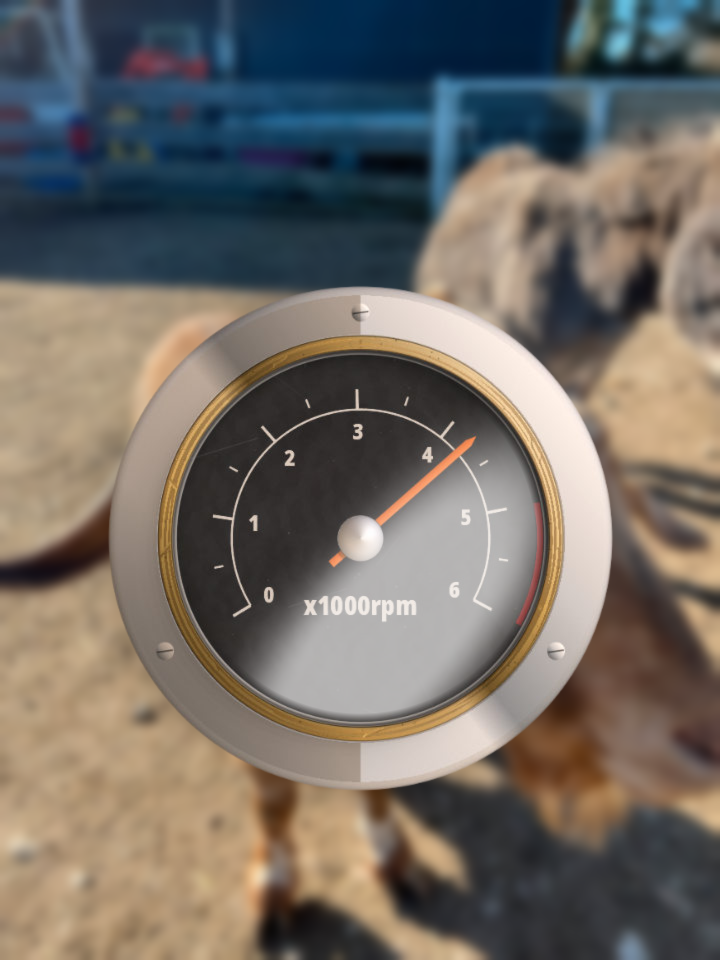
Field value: 4250 (rpm)
